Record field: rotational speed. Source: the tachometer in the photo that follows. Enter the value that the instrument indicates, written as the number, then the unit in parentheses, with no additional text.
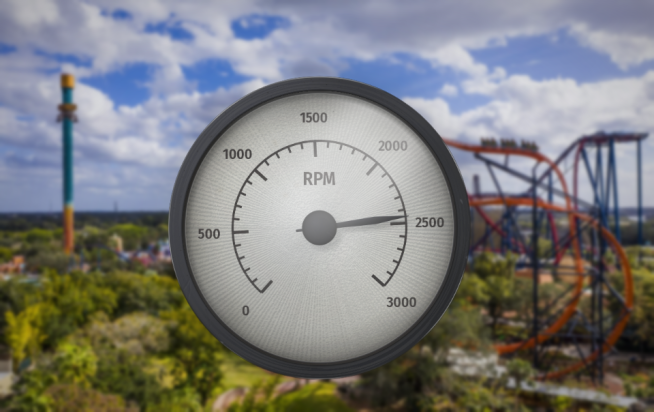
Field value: 2450 (rpm)
